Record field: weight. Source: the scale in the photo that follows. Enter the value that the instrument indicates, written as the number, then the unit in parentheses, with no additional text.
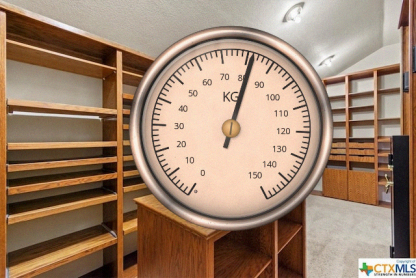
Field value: 82 (kg)
